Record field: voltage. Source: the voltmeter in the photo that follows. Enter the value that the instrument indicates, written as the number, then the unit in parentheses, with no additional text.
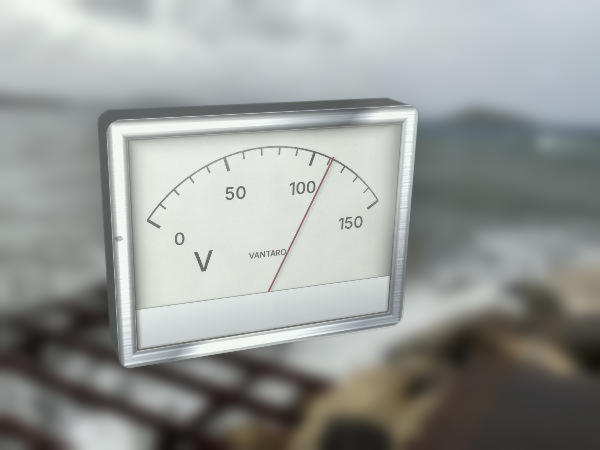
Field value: 110 (V)
